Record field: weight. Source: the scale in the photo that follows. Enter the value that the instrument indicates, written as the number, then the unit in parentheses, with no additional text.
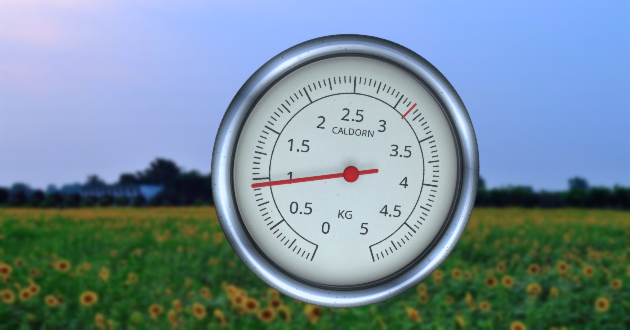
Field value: 0.95 (kg)
